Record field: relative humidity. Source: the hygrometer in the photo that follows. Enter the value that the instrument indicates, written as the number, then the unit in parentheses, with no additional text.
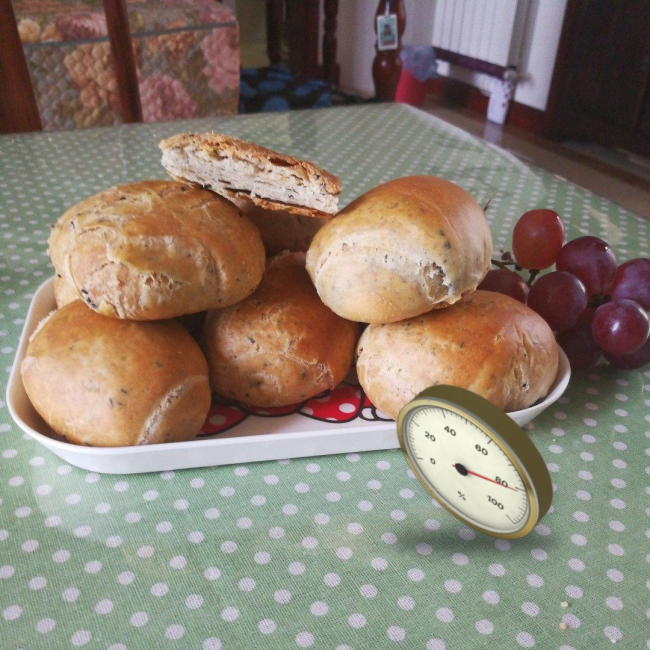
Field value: 80 (%)
